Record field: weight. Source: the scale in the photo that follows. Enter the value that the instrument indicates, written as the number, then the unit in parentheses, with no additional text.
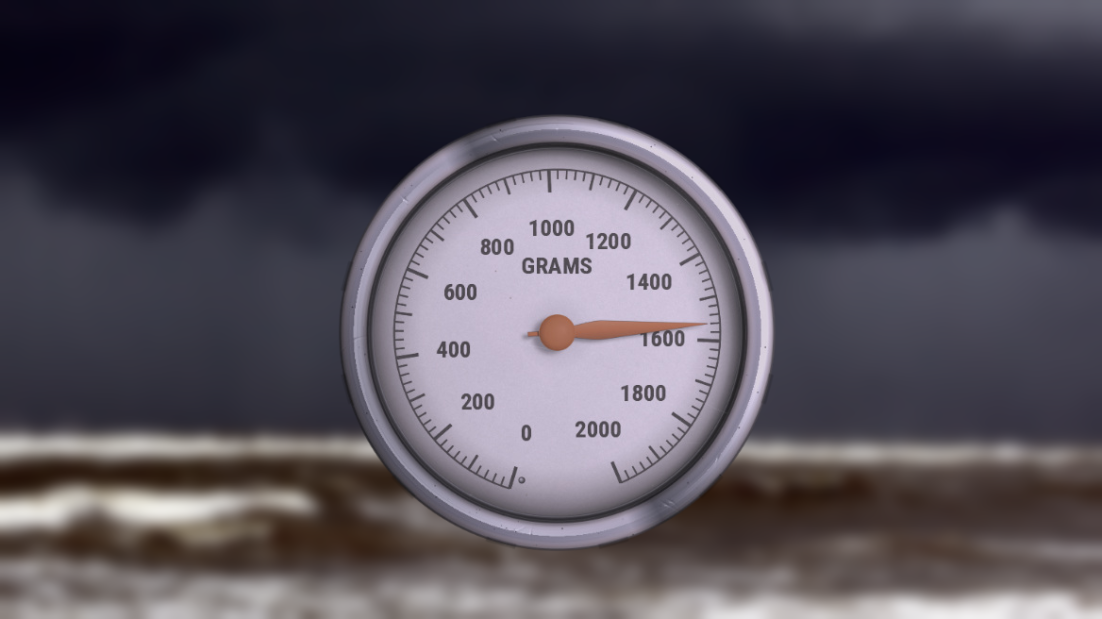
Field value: 1560 (g)
